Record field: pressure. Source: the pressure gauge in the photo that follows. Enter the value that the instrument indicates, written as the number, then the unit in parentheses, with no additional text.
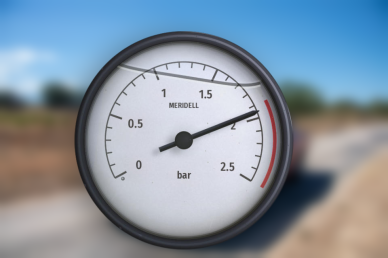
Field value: 1.95 (bar)
